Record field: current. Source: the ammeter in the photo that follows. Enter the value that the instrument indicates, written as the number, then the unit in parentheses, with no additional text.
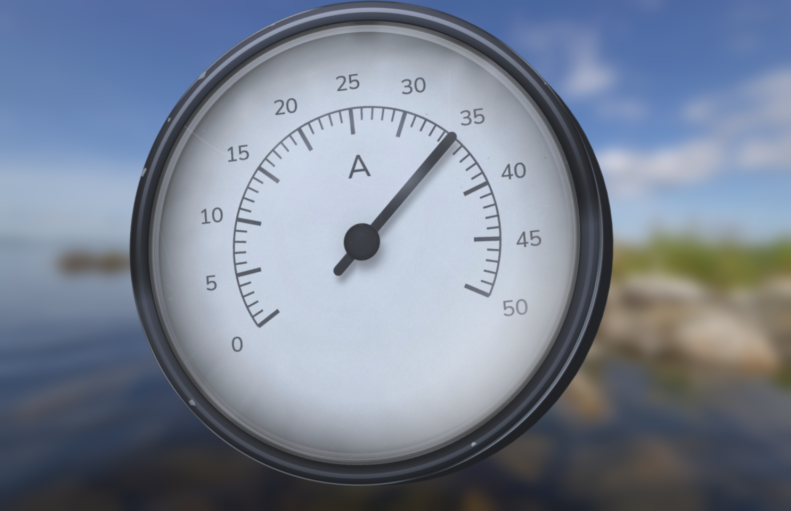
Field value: 35 (A)
